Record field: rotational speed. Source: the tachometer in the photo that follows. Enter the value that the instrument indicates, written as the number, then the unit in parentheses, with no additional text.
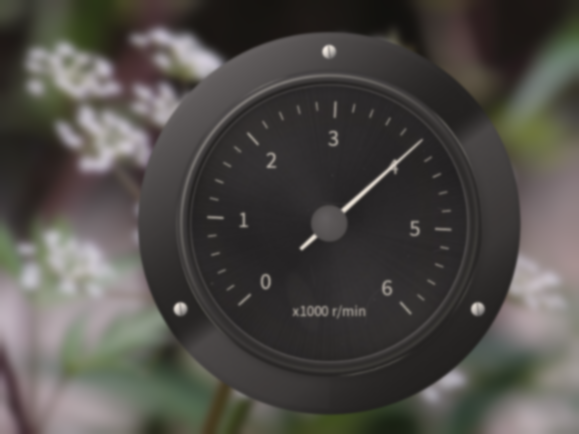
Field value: 4000 (rpm)
